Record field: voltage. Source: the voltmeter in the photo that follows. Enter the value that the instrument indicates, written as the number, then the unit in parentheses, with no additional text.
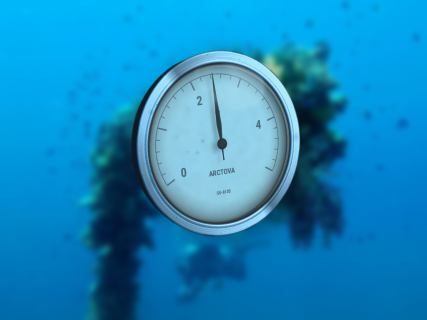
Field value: 2.4 (V)
